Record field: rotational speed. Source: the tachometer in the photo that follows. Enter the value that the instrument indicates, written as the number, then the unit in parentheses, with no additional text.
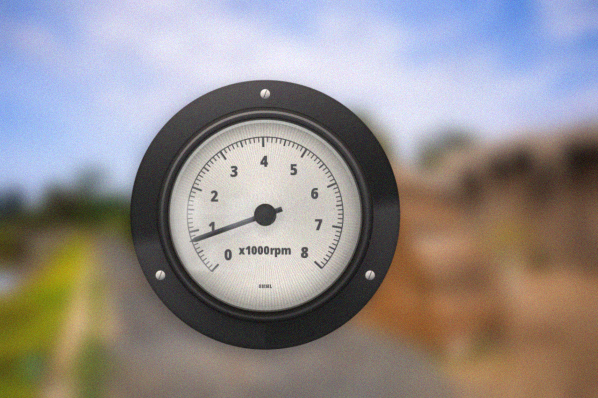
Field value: 800 (rpm)
